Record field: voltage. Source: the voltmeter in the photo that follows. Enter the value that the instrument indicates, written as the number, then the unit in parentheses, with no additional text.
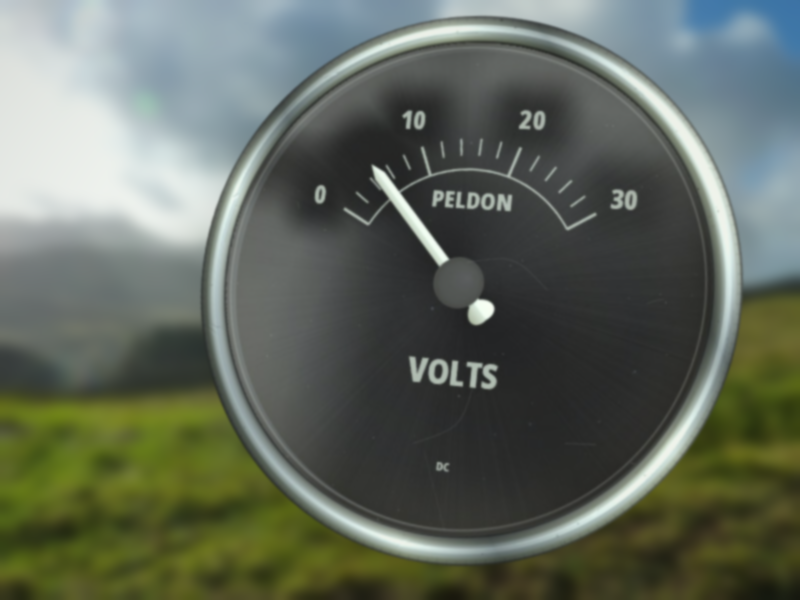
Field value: 5 (V)
